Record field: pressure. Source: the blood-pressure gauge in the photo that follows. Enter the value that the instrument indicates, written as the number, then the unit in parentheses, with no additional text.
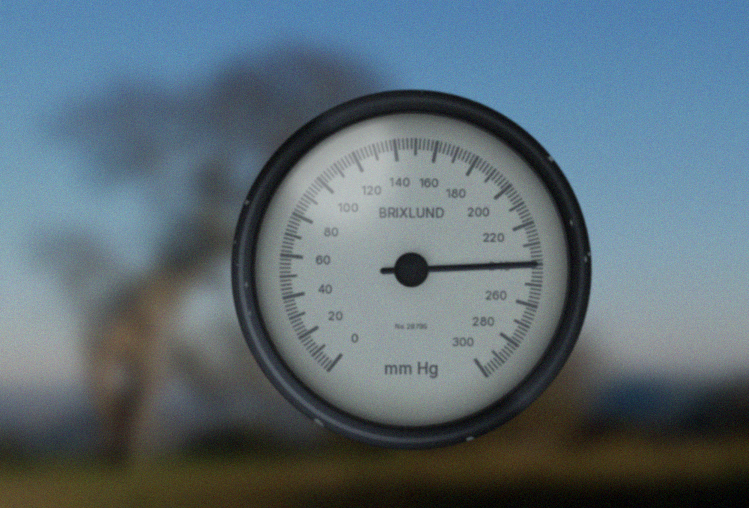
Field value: 240 (mmHg)
